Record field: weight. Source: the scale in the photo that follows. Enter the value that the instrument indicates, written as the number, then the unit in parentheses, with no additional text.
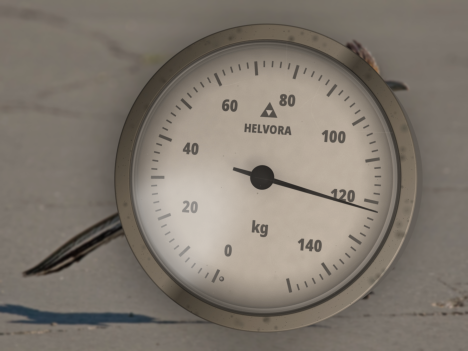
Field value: 122 (kg)
